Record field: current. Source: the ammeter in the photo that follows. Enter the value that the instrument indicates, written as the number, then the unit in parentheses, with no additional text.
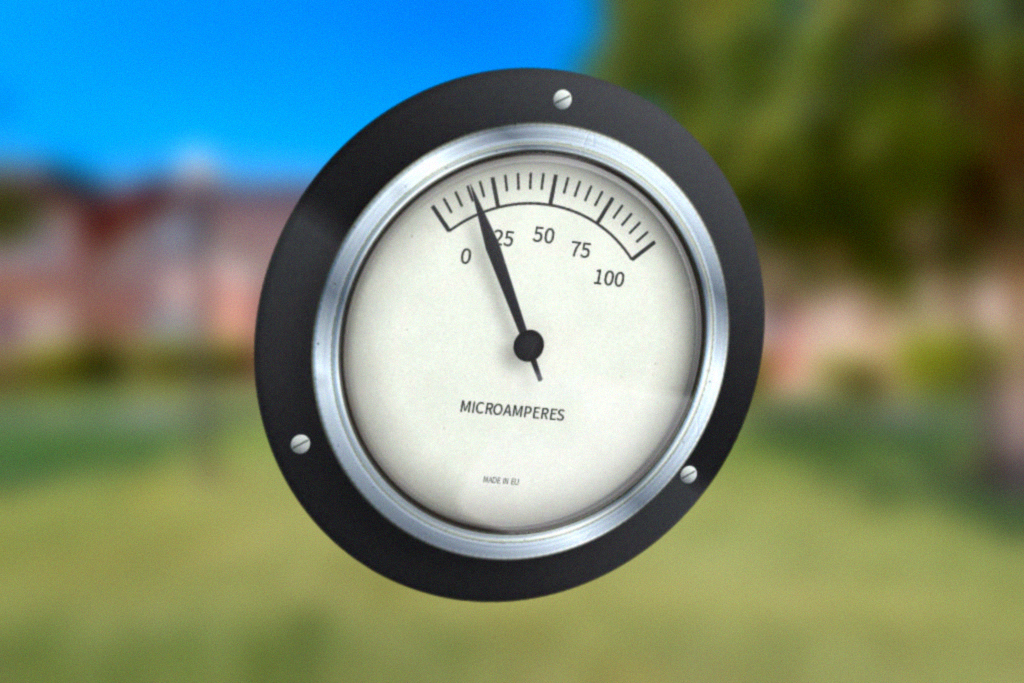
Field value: 15 (µA)
